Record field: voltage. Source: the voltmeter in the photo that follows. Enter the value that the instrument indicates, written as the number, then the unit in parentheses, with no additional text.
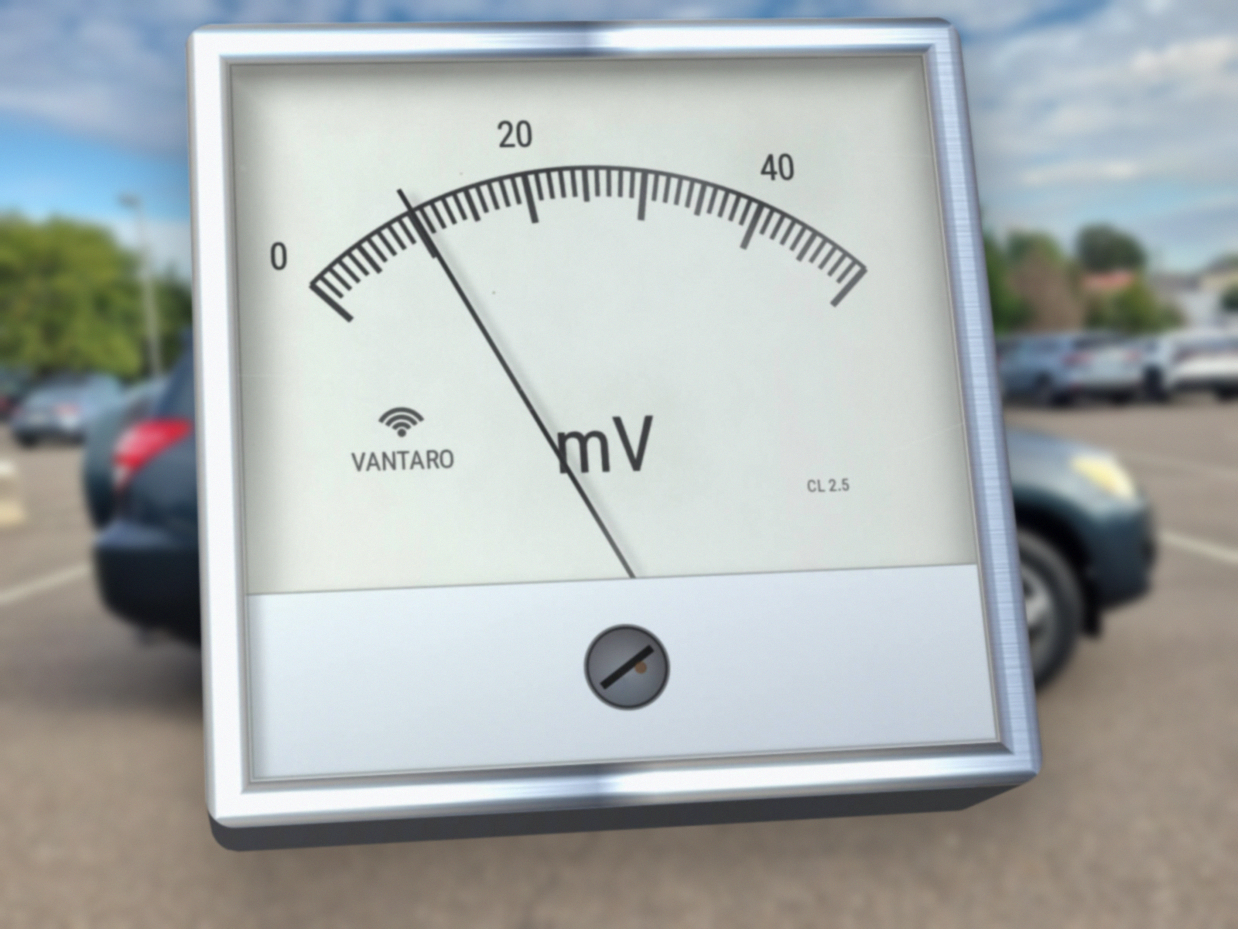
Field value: 10 (mV)
